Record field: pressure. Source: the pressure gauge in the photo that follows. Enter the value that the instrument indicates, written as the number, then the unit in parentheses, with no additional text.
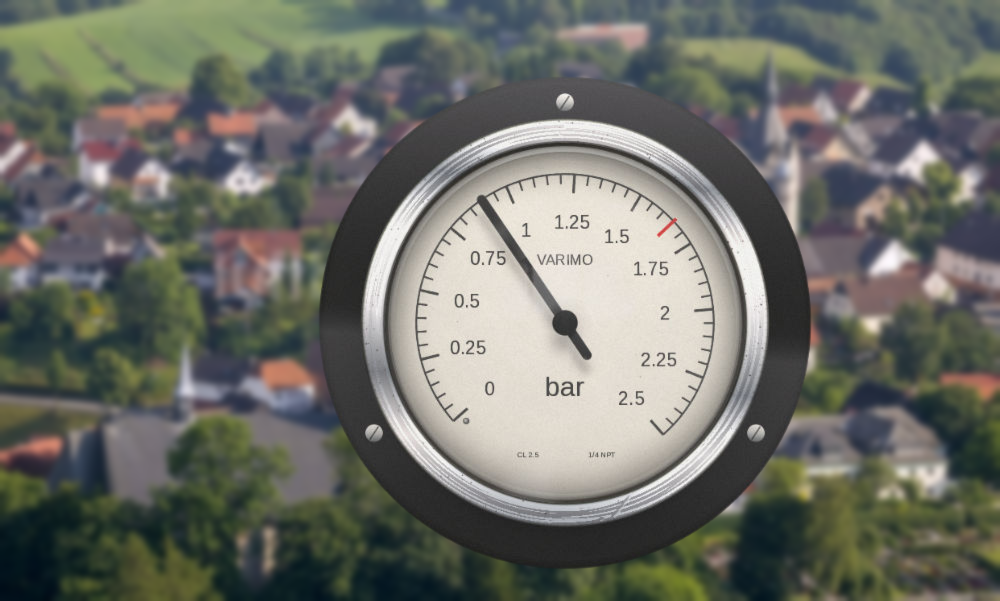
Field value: 0.9 (bar)
